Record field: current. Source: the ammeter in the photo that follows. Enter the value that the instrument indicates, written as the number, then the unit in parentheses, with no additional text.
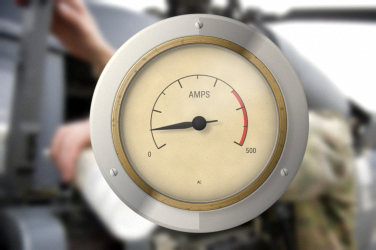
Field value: 50 (A)
